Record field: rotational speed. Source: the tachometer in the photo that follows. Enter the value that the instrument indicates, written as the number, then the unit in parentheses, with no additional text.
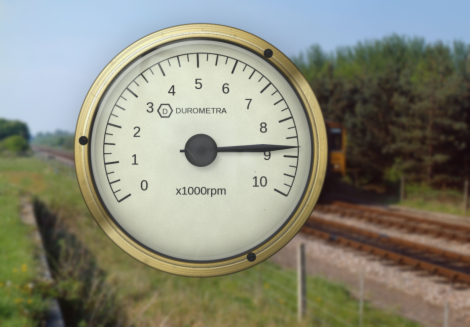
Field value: 8750 (rpm)
